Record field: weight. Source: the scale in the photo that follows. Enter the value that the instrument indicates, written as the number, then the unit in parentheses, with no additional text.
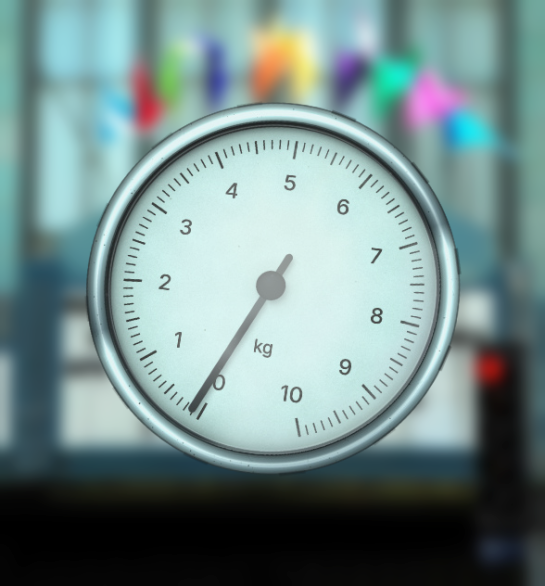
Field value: 0.1 (kg)
